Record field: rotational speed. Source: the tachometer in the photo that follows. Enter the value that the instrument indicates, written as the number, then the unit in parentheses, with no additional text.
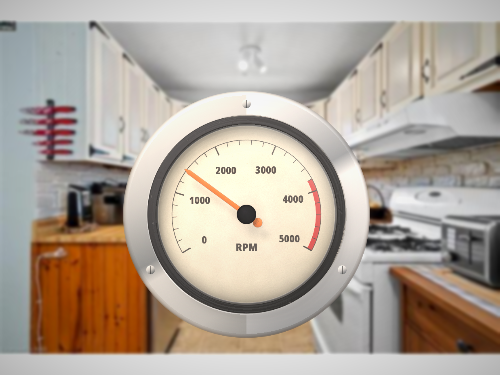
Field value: 1400 (rpm)
